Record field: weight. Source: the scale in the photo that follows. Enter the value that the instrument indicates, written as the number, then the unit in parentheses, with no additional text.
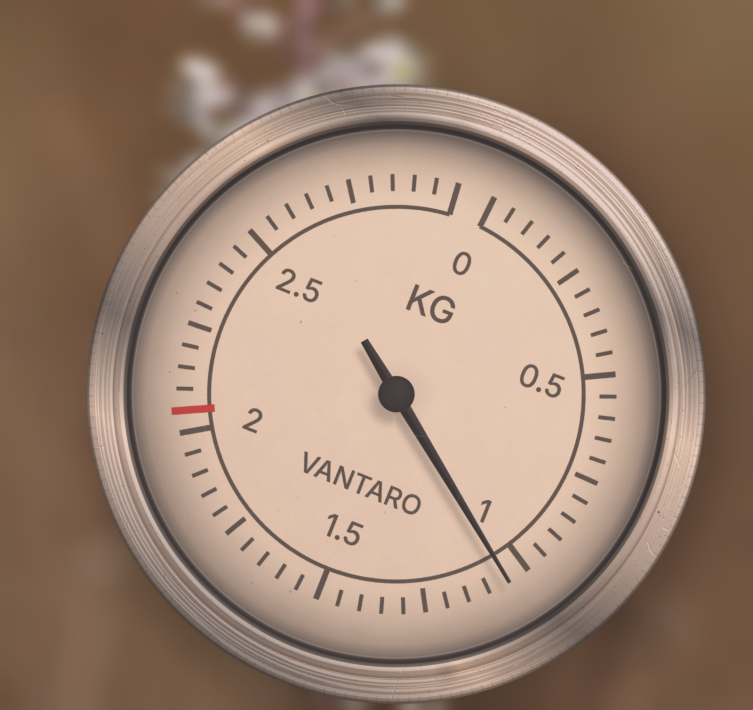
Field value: 1.05 (kg)
